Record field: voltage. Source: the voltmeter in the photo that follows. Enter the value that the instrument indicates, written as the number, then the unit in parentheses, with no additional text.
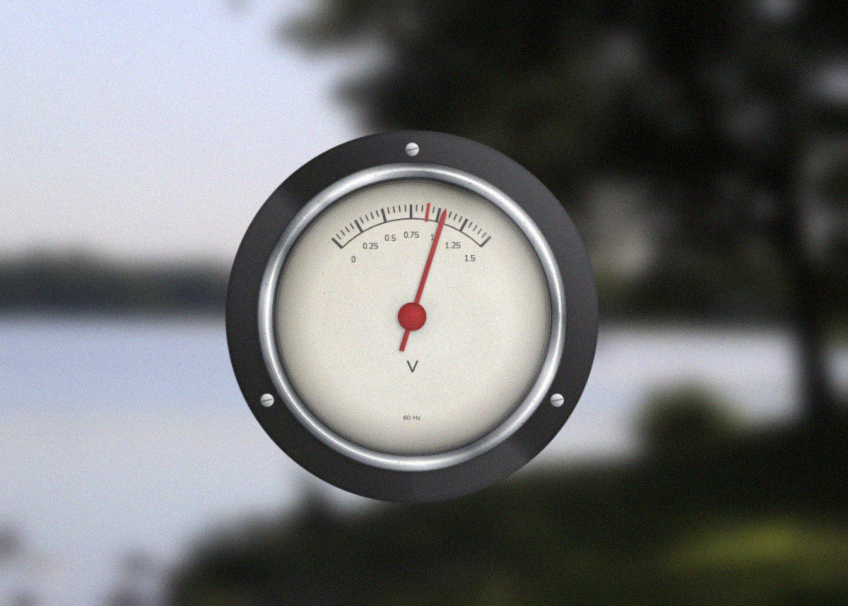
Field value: 1.05 (V)
